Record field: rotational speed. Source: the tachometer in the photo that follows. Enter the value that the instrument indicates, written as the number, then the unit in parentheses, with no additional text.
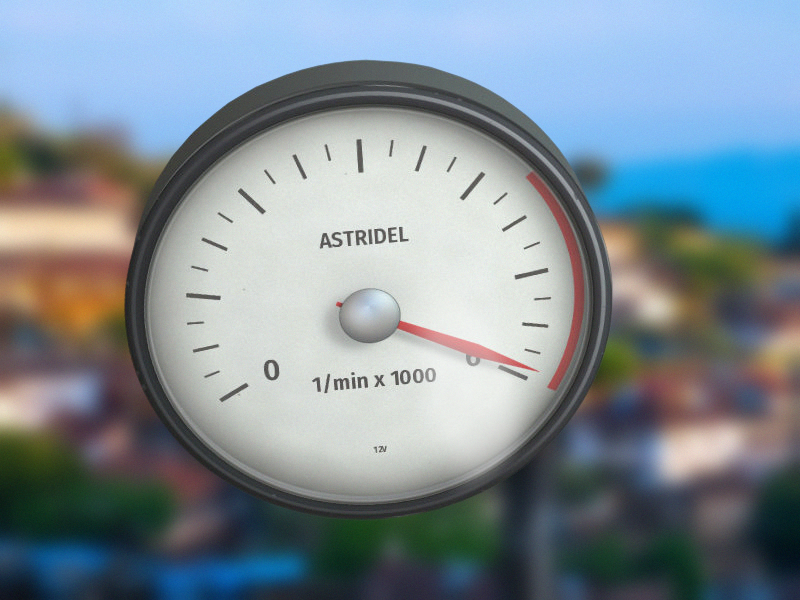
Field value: 5875 (rpm)
